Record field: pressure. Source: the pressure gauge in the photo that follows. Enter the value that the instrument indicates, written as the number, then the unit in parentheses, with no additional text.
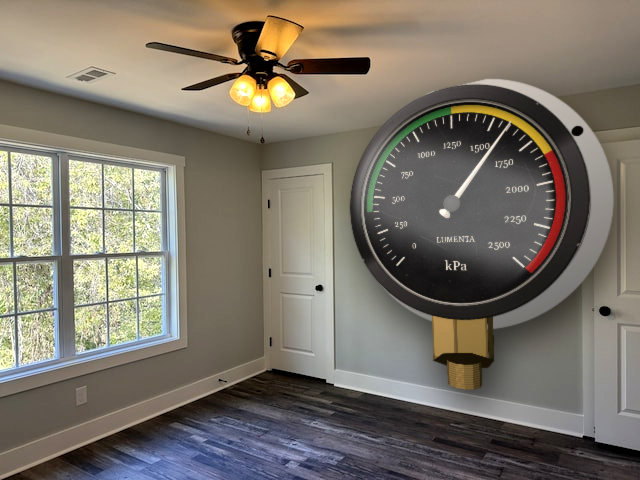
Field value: 1600 (kPa)
